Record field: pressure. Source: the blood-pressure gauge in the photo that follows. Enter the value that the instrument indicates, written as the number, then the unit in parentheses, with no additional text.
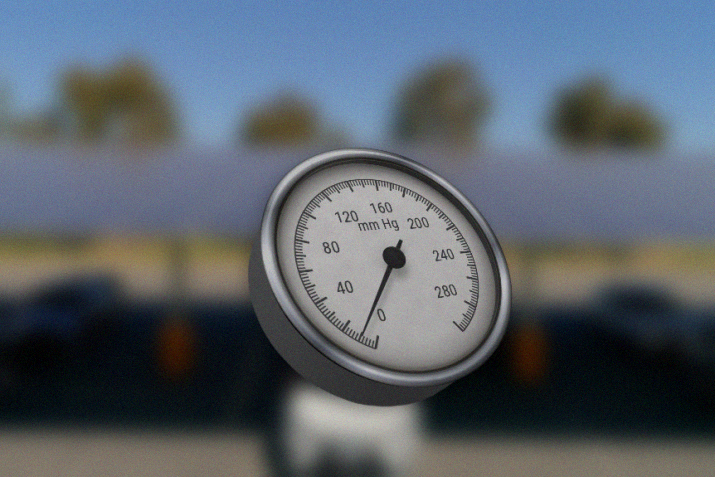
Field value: 10 (mmHg)
